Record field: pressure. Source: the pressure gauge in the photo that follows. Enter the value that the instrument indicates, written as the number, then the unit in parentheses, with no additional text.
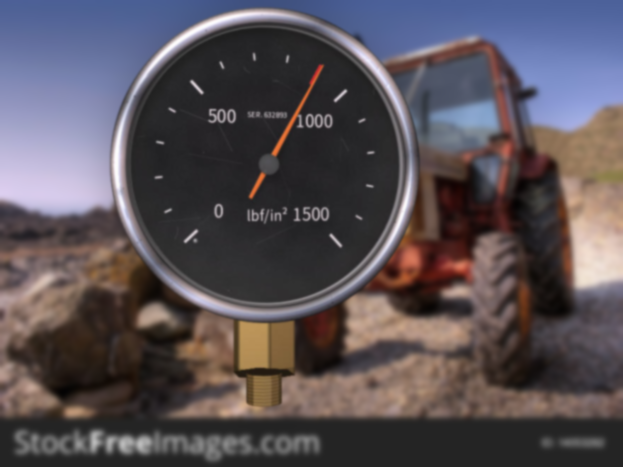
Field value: 900 (psi)
